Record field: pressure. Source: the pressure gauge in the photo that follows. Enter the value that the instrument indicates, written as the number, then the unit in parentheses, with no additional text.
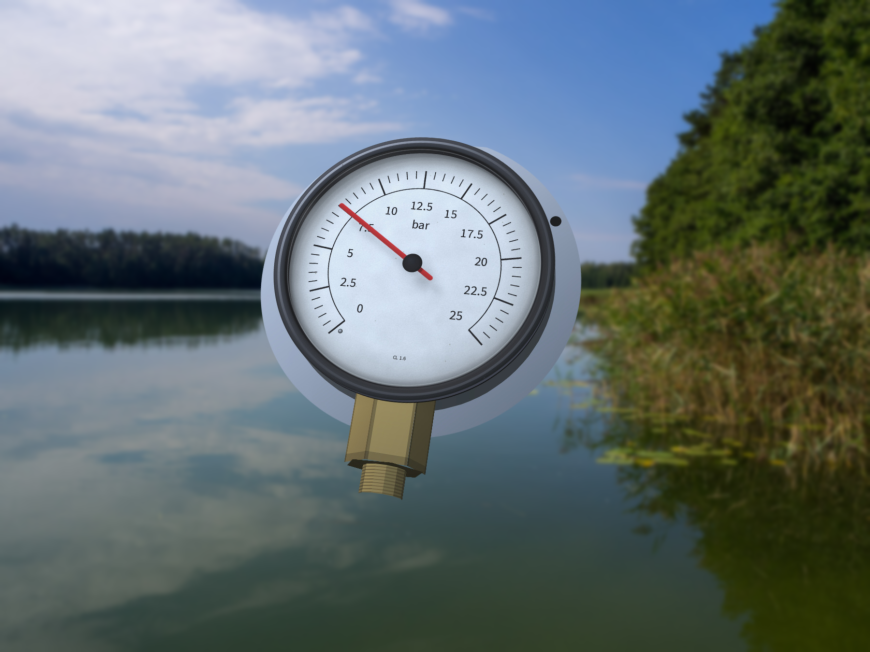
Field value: 7.5 (bar)
